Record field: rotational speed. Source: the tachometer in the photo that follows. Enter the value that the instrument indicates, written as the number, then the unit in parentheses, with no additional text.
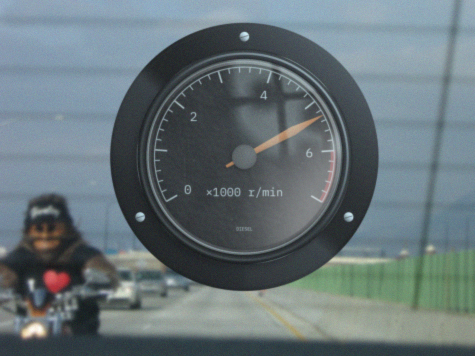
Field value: 5300 (rpm)
